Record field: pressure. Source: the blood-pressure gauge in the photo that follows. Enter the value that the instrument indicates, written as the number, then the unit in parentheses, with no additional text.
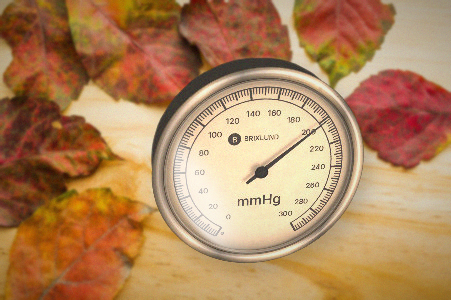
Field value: 200 (mmHg)
